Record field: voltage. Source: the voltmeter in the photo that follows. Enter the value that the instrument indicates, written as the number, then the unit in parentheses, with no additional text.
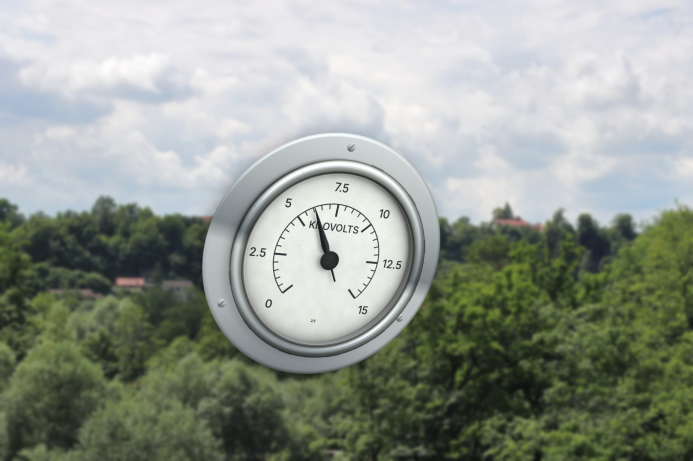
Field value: 6 (kV)
